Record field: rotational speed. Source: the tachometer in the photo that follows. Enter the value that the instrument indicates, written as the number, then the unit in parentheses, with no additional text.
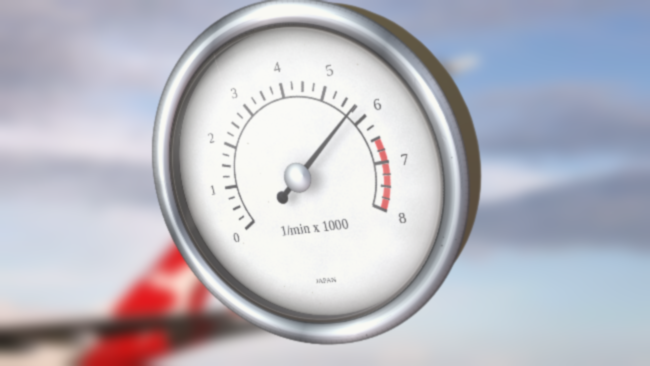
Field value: 5750 (rpm)
